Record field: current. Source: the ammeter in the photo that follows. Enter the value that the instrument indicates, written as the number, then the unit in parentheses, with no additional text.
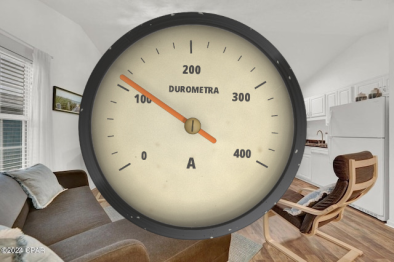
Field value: 110 (A)
